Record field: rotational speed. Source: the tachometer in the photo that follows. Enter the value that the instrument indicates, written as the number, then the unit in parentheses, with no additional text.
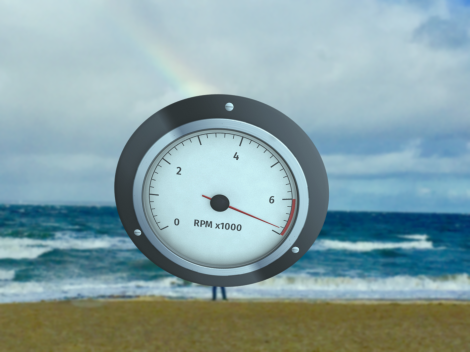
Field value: 6800 (rpm)
